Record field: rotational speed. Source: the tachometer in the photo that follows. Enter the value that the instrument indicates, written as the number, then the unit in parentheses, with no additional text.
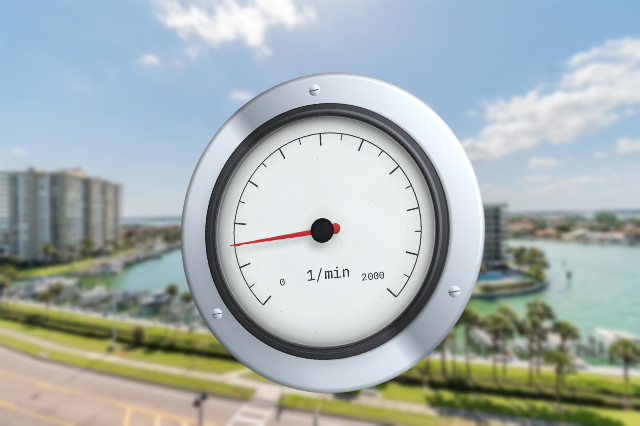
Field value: 300 (rpm)
